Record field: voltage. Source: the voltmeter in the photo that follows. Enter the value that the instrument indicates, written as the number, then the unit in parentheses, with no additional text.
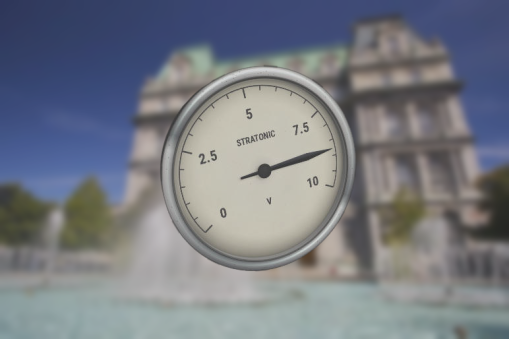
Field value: 8.75 (V)
